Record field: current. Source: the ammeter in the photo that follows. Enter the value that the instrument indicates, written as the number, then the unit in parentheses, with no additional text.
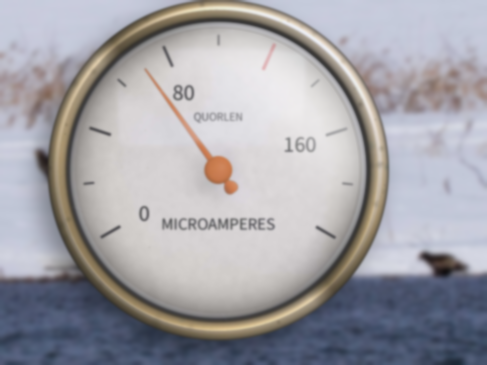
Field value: 70 (µA)
